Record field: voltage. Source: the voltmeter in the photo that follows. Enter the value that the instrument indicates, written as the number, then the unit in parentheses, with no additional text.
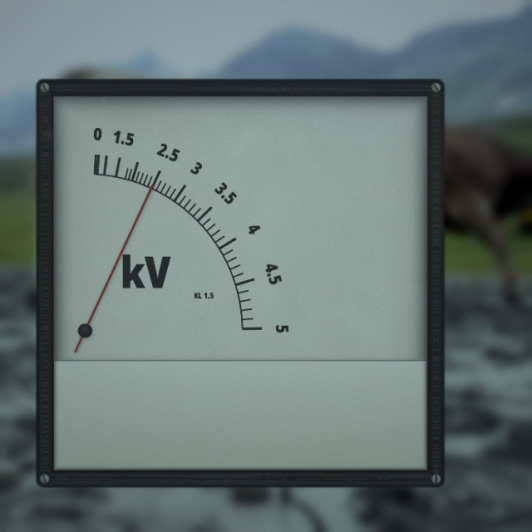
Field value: 2.5 (kV)
